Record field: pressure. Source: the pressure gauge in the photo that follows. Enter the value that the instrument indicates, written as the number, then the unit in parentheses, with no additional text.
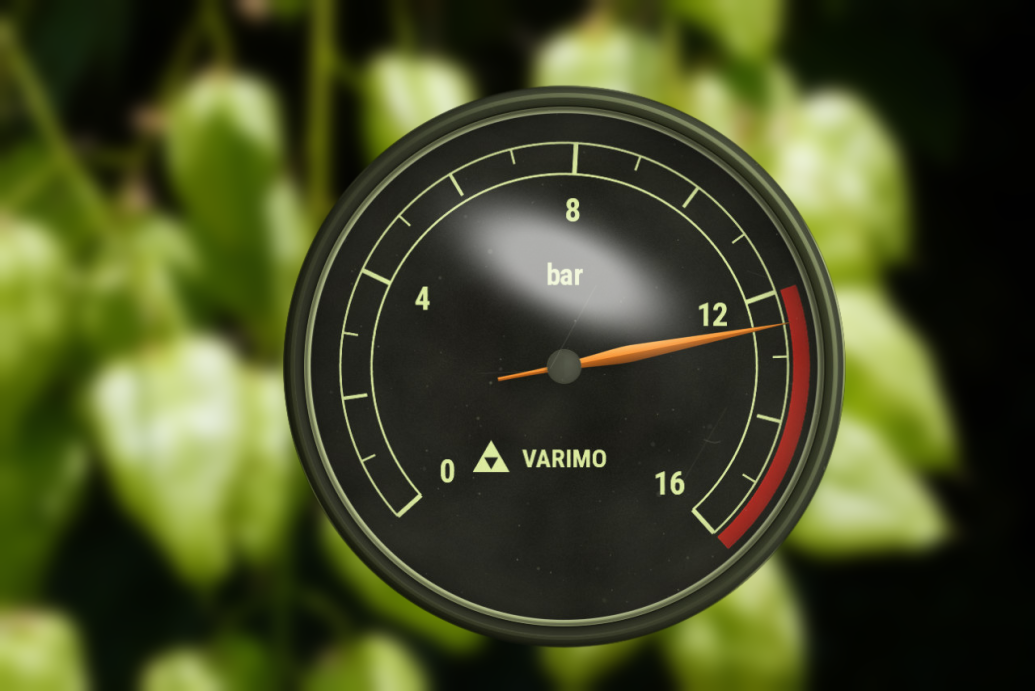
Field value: 12.5 (bar)
